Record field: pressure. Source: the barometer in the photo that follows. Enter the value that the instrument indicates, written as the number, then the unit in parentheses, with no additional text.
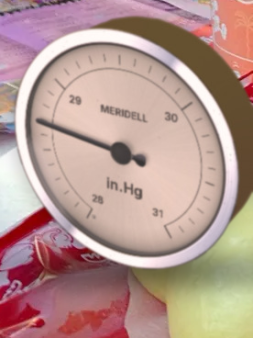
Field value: 28.7 (inHg)
